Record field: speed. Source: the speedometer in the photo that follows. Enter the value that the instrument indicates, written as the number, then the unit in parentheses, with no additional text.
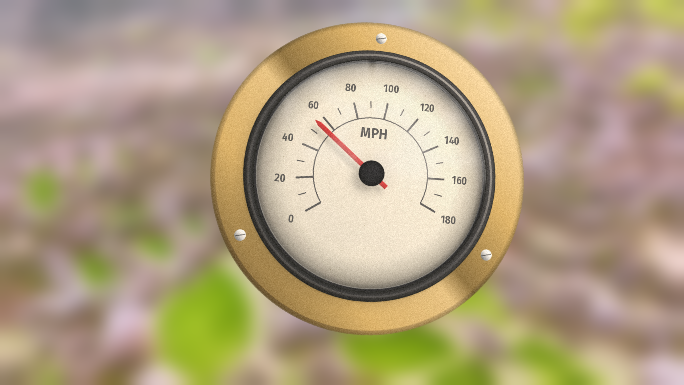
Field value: 55 (mph)
